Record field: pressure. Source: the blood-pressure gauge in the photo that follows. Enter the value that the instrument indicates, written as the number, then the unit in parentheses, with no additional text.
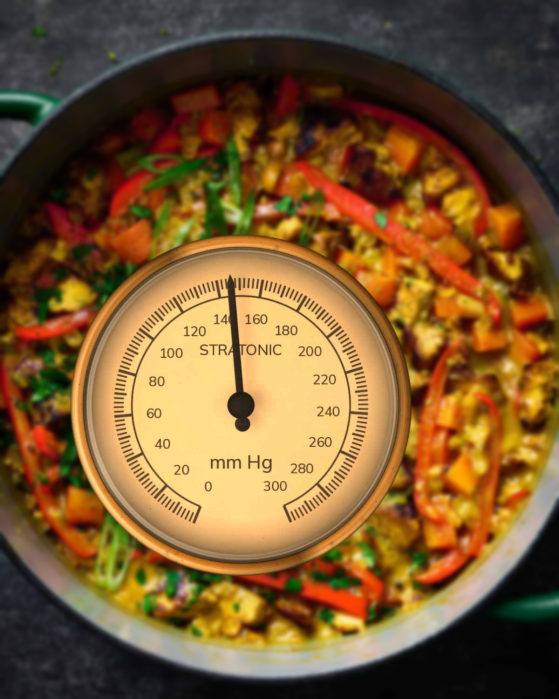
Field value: 146 (mmHg)
